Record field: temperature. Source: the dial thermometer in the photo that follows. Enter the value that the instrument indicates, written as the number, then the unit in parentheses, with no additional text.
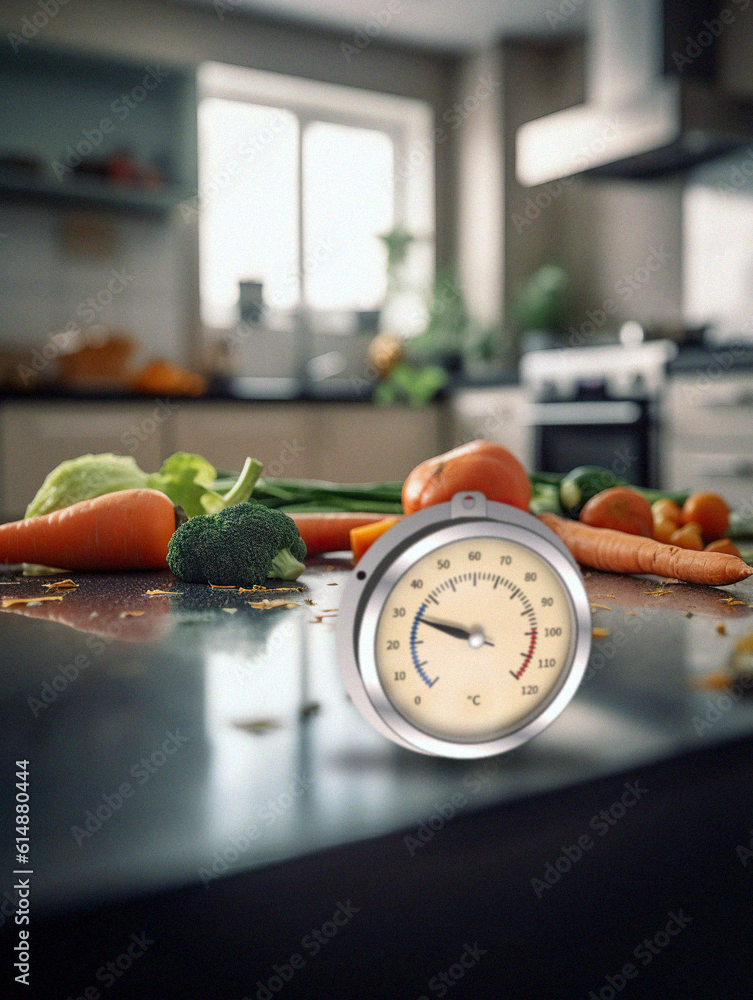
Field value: 30 (°C)
